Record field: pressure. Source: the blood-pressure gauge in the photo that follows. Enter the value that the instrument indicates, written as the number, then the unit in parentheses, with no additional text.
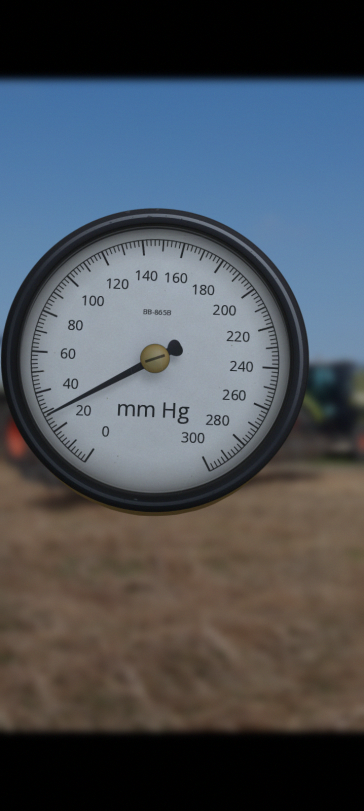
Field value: 28 (mmHg)
